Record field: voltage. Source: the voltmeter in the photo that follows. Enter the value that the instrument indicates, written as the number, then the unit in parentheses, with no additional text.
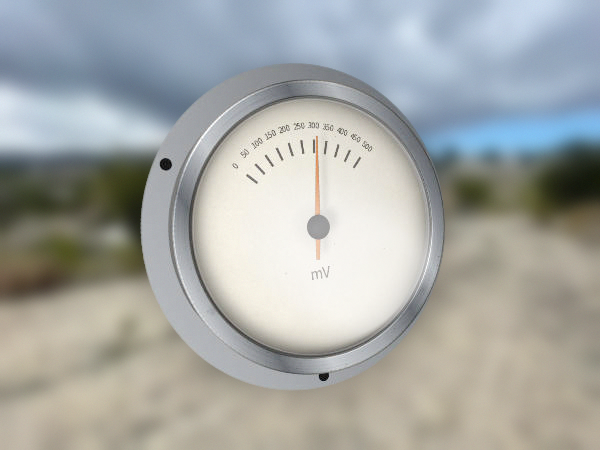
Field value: 300 (mV)
